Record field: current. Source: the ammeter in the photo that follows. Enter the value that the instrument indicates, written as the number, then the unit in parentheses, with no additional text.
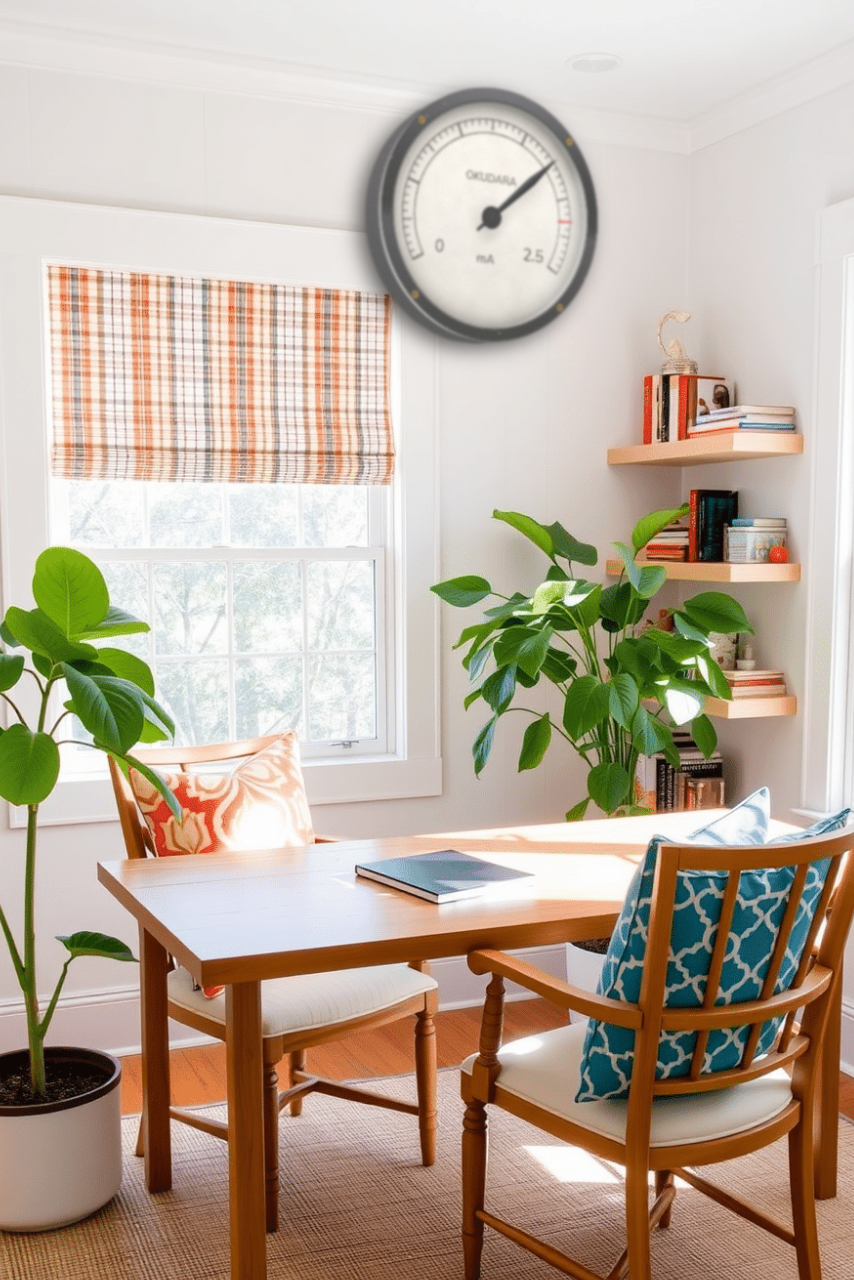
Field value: 1.75 (mA)
